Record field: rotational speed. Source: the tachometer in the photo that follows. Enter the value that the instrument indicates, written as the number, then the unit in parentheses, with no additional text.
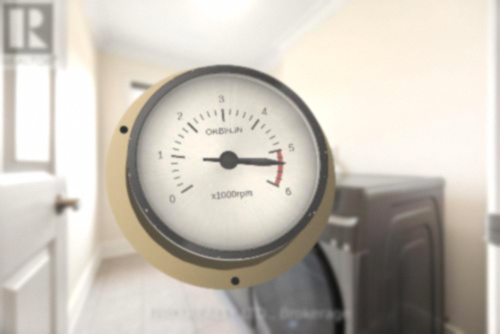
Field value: 5400 (rpm)
